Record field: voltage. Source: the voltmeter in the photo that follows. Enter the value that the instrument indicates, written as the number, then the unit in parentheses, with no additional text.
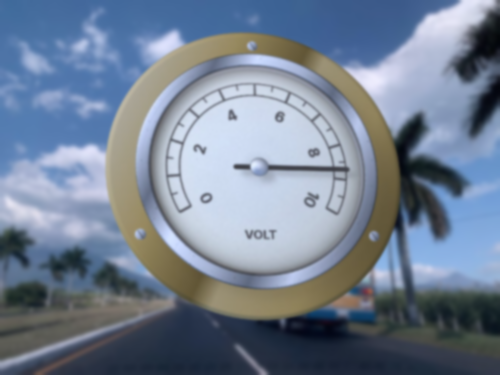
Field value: 8.75 (V)
